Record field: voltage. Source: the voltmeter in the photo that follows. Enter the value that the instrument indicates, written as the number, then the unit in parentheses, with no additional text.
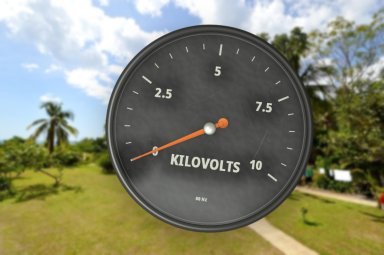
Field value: 0 (kV)
